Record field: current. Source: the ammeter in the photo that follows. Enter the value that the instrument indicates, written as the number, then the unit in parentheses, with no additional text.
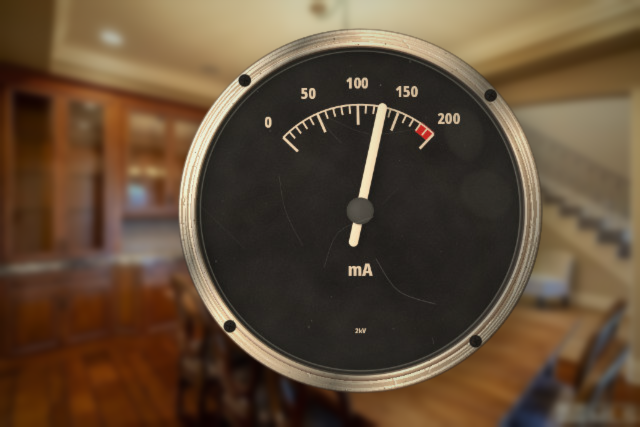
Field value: 130 (mA)
